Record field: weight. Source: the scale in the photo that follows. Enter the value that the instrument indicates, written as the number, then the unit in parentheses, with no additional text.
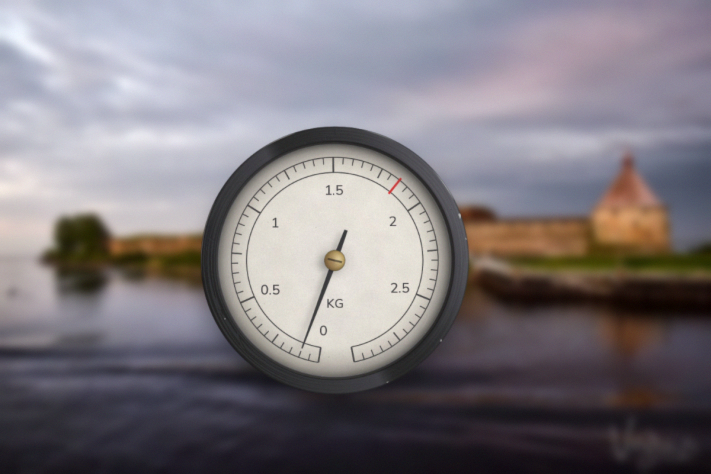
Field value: 0.1 (kg)
